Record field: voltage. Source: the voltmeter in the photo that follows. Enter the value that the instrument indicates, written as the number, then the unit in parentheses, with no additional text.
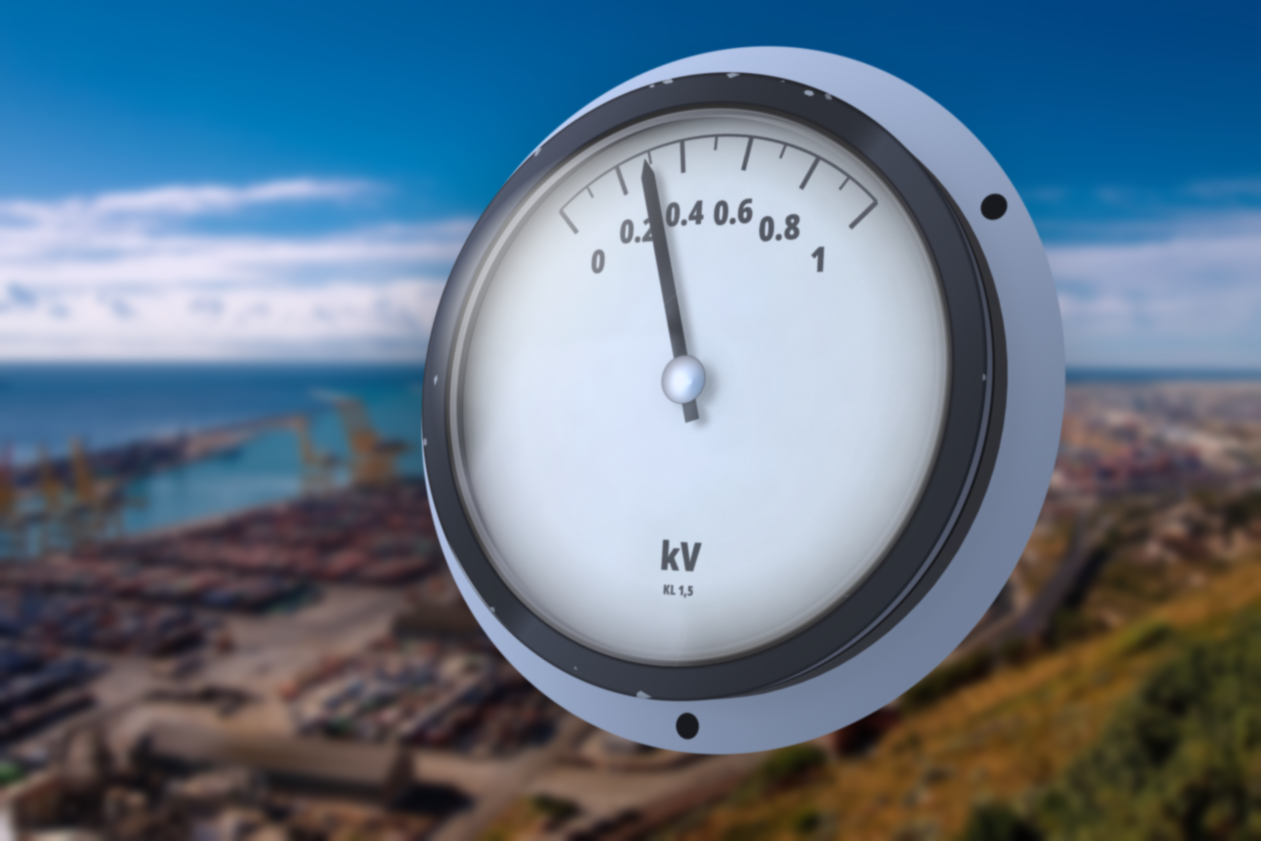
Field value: 0.3 (kV)
